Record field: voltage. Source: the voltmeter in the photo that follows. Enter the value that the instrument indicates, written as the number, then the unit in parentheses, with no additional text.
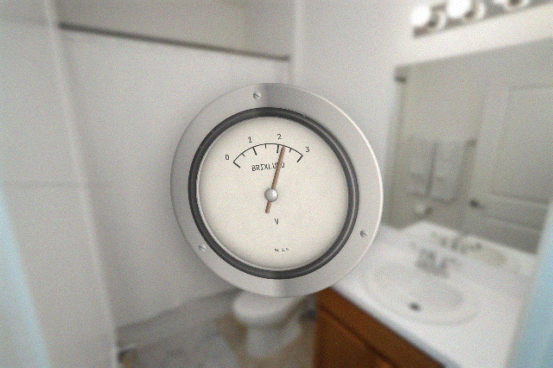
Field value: 2.25 (V)
